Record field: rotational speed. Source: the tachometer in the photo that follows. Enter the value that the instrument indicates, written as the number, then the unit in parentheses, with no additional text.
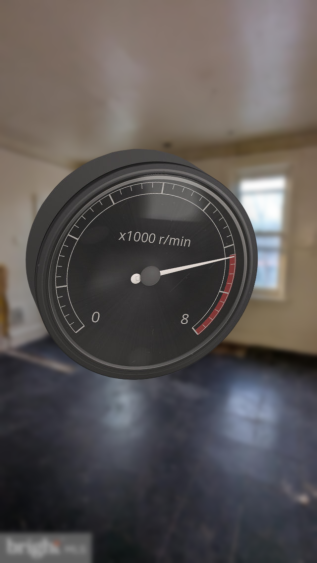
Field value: 6200 (rpm)
